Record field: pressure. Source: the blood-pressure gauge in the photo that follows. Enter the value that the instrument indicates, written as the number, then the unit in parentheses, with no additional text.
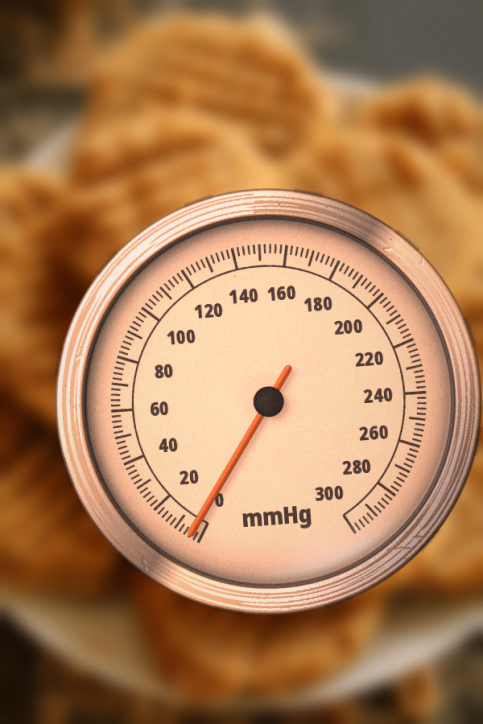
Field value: 4 (mmHg)
